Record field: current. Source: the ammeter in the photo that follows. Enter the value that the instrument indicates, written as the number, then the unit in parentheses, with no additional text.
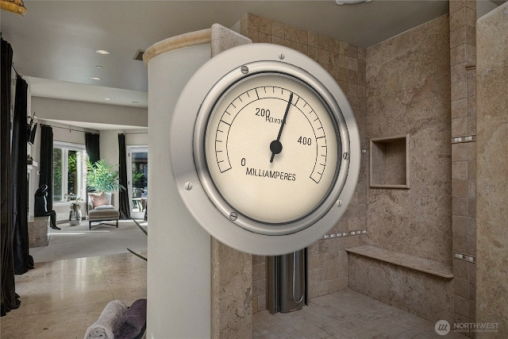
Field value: 280 (mA)
